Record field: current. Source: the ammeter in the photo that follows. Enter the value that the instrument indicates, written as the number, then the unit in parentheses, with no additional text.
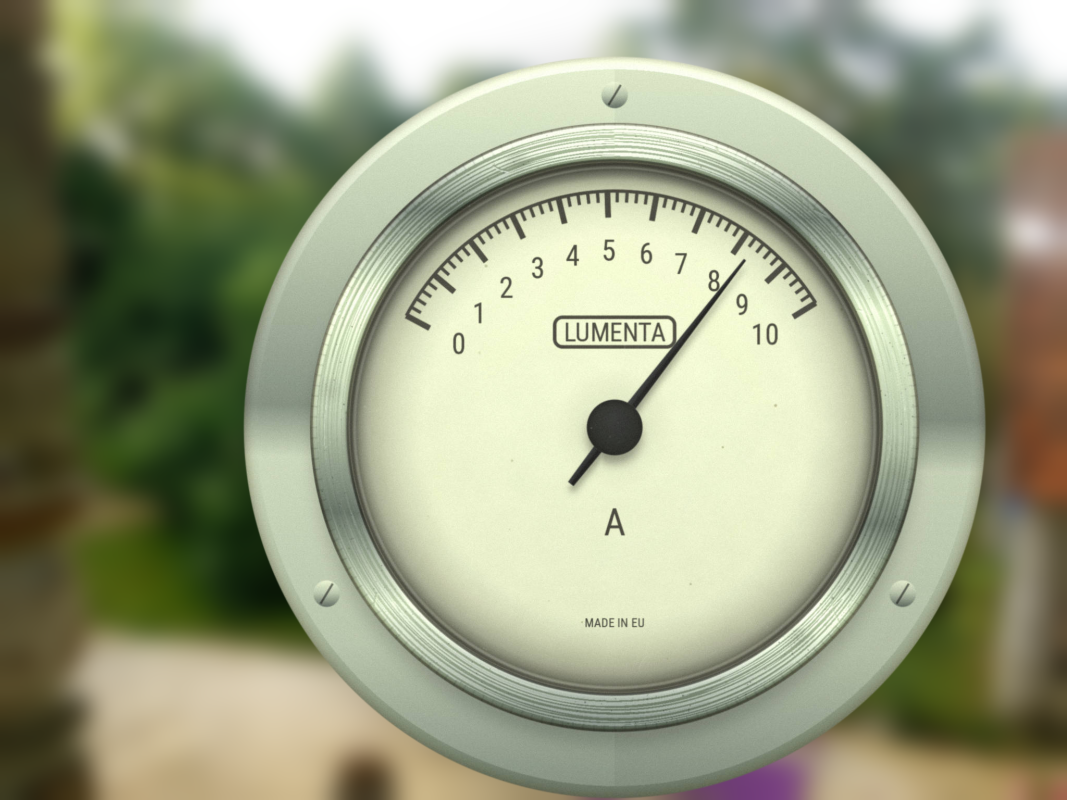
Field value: 8.3 (A)
